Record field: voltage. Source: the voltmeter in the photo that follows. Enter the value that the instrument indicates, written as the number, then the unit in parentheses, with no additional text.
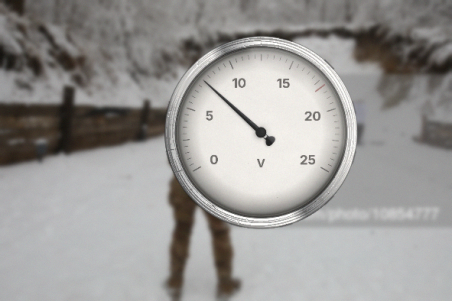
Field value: 7.5 (V)
